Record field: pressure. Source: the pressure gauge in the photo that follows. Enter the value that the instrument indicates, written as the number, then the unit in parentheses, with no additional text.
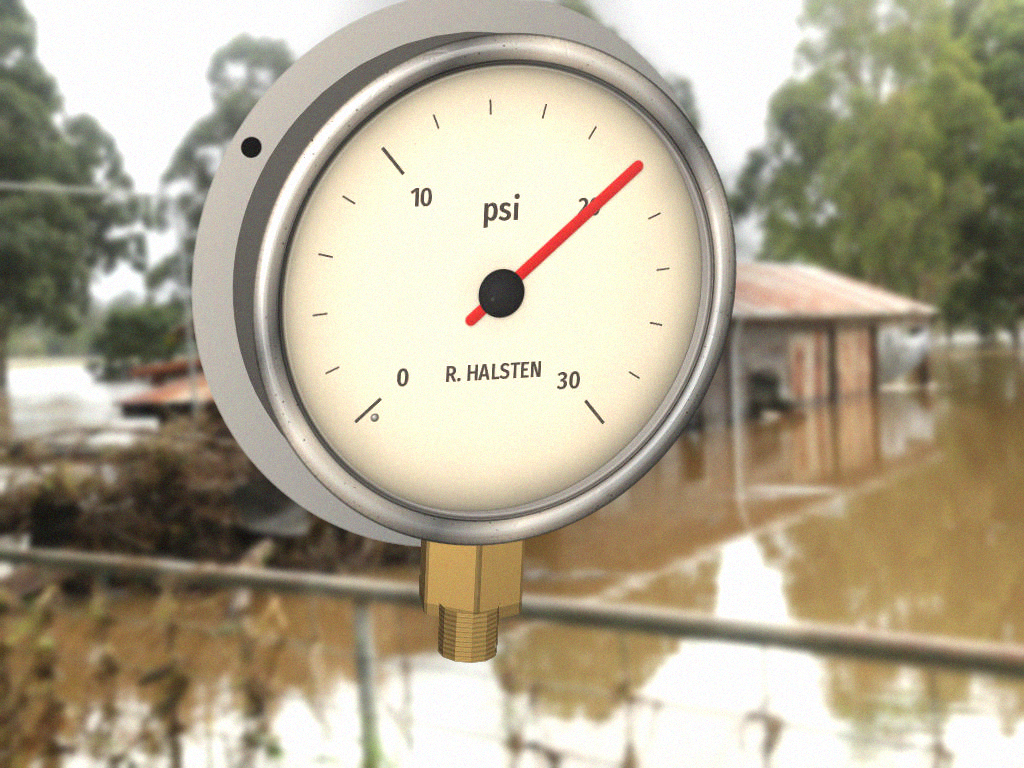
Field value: 20 (psi)
